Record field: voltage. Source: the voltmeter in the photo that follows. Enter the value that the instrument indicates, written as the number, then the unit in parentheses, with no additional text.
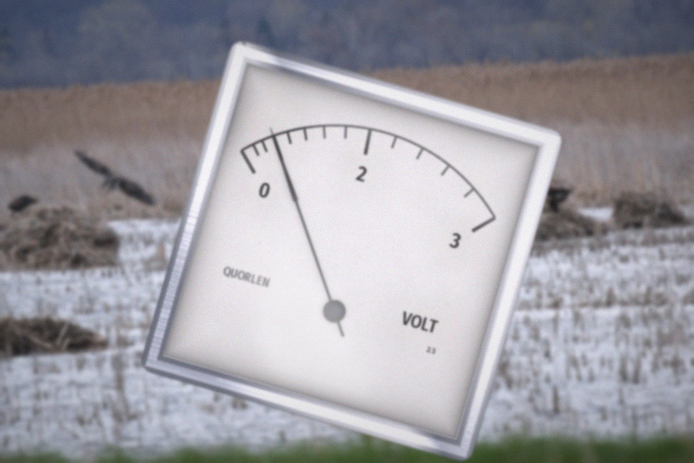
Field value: 1 (V)
